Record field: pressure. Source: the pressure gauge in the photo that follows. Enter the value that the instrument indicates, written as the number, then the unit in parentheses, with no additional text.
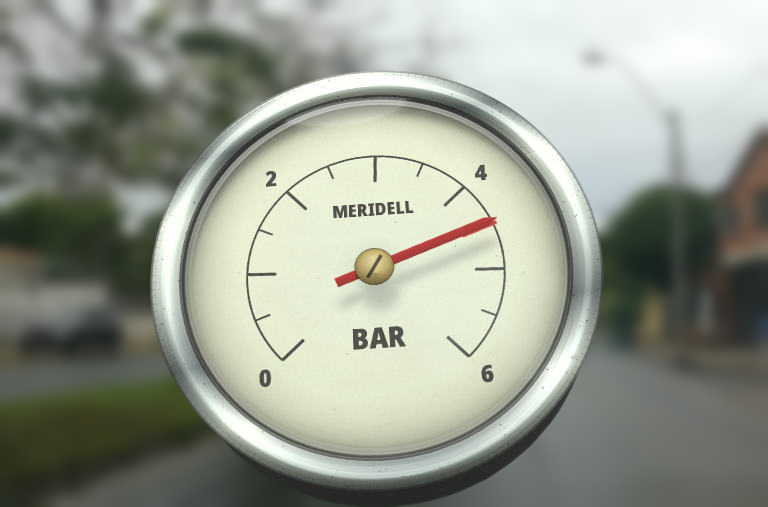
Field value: 4.5 (bar)
